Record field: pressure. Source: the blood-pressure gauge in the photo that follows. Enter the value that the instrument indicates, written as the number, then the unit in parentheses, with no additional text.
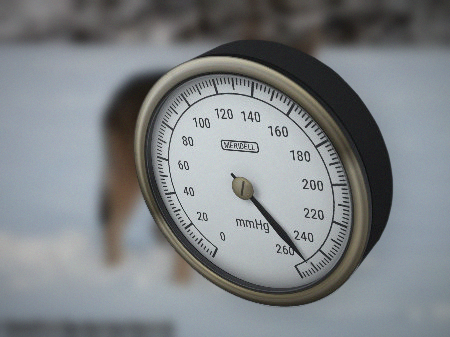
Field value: 250 (mmHg)
